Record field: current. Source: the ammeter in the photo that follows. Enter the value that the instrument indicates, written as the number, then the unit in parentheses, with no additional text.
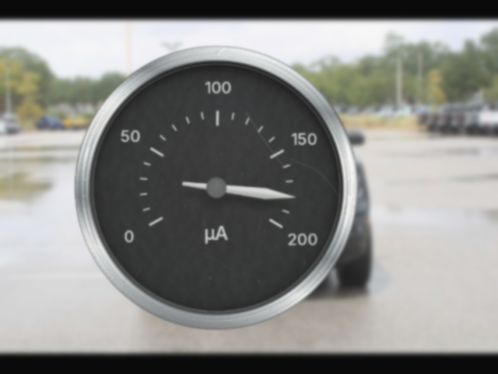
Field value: 180 (µA)
